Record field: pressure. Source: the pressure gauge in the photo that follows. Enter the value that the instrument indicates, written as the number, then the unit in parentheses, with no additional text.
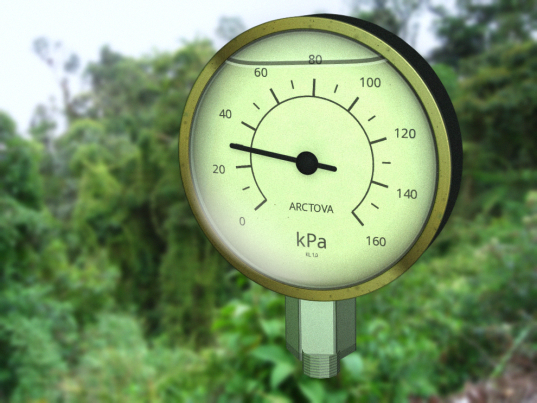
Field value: 30 (kPa)
